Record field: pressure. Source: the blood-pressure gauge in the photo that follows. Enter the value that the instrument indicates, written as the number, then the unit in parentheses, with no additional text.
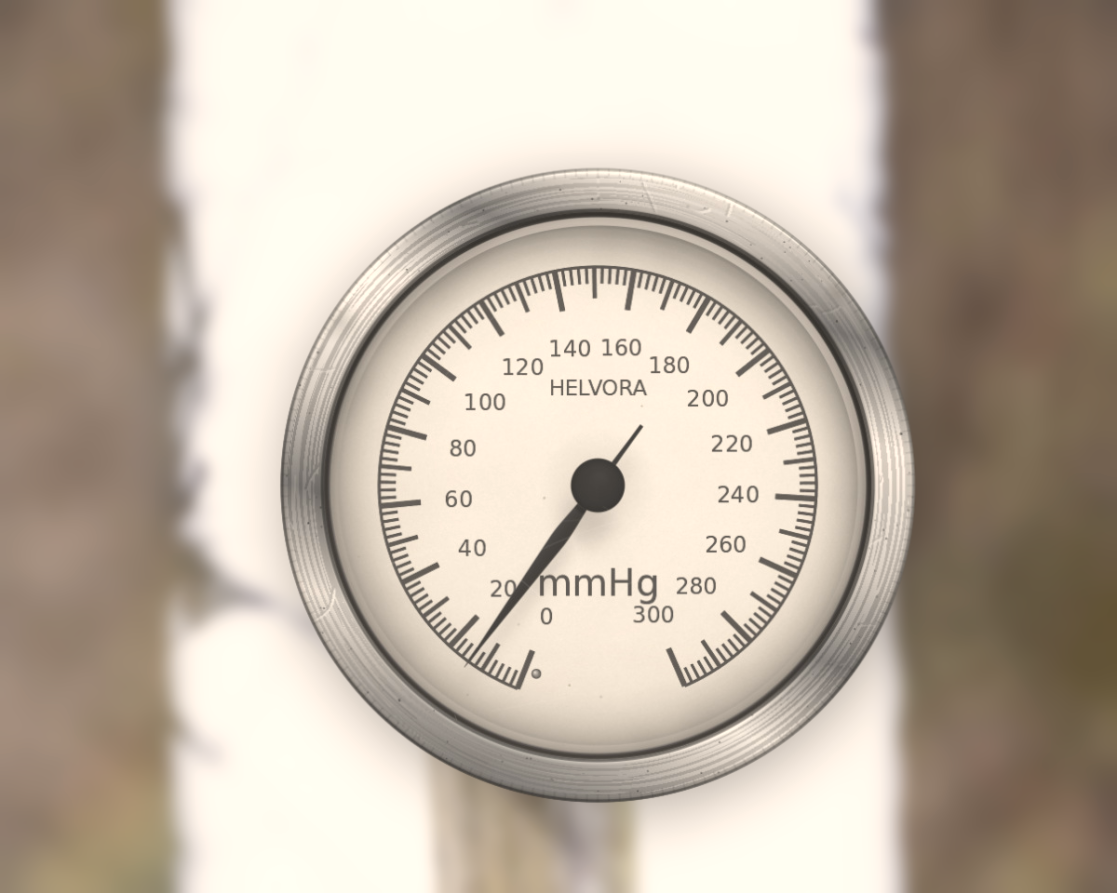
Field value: 14 (mmHg)
